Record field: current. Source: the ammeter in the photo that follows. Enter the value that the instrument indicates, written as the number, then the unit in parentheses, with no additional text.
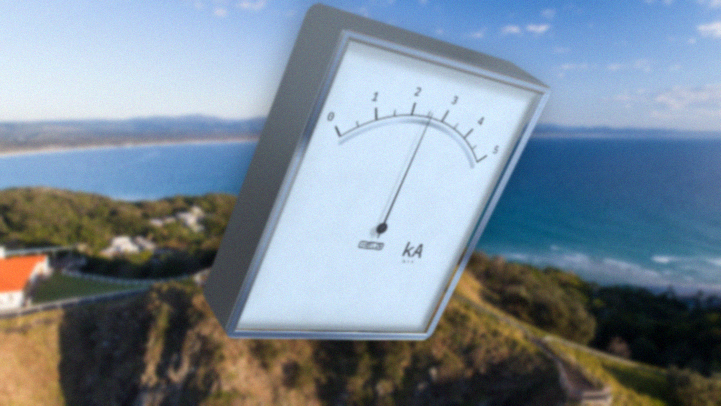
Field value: 2.5 (kA)
